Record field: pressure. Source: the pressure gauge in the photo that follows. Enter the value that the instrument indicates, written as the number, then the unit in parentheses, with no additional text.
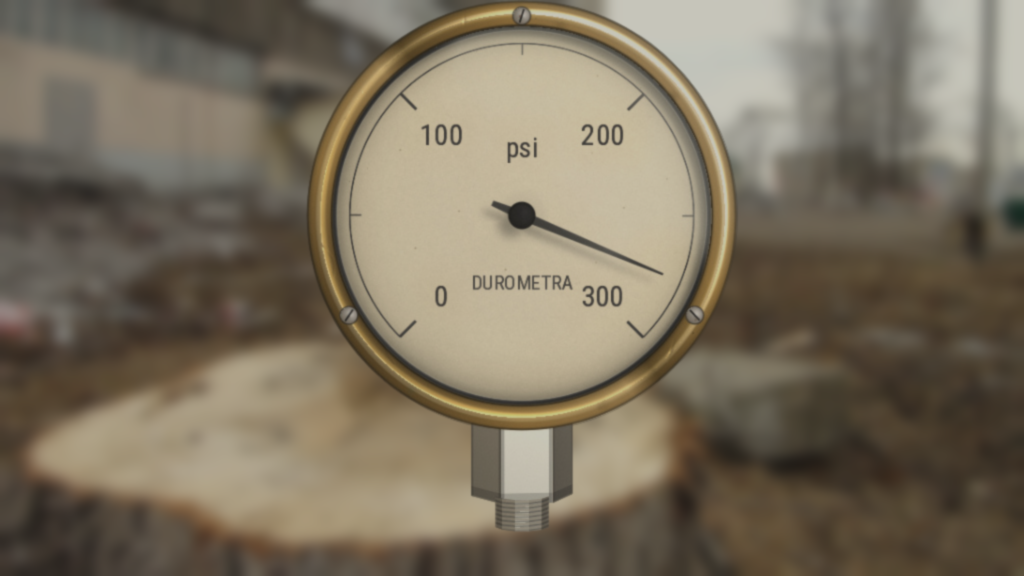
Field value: 275 (psi)
